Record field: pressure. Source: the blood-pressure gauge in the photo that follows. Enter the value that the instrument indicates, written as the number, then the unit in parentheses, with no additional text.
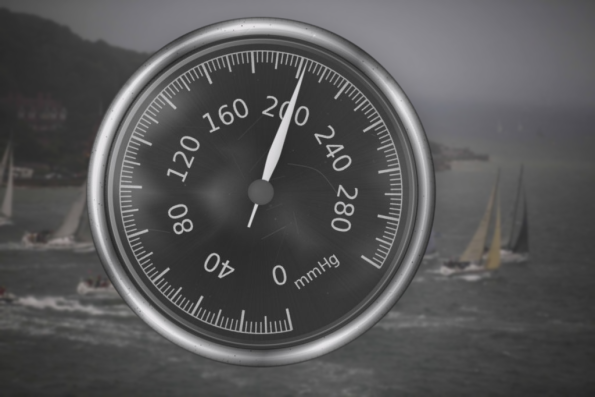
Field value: 202 (mmHg)
